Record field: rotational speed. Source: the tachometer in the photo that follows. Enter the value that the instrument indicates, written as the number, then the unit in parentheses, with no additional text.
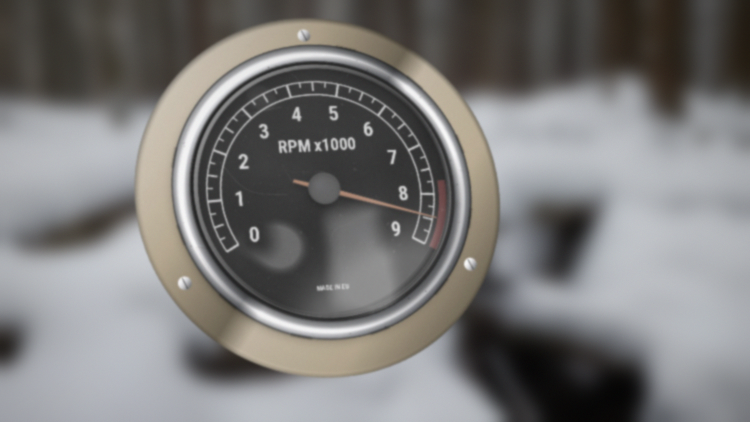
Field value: 8500 (rpm)
